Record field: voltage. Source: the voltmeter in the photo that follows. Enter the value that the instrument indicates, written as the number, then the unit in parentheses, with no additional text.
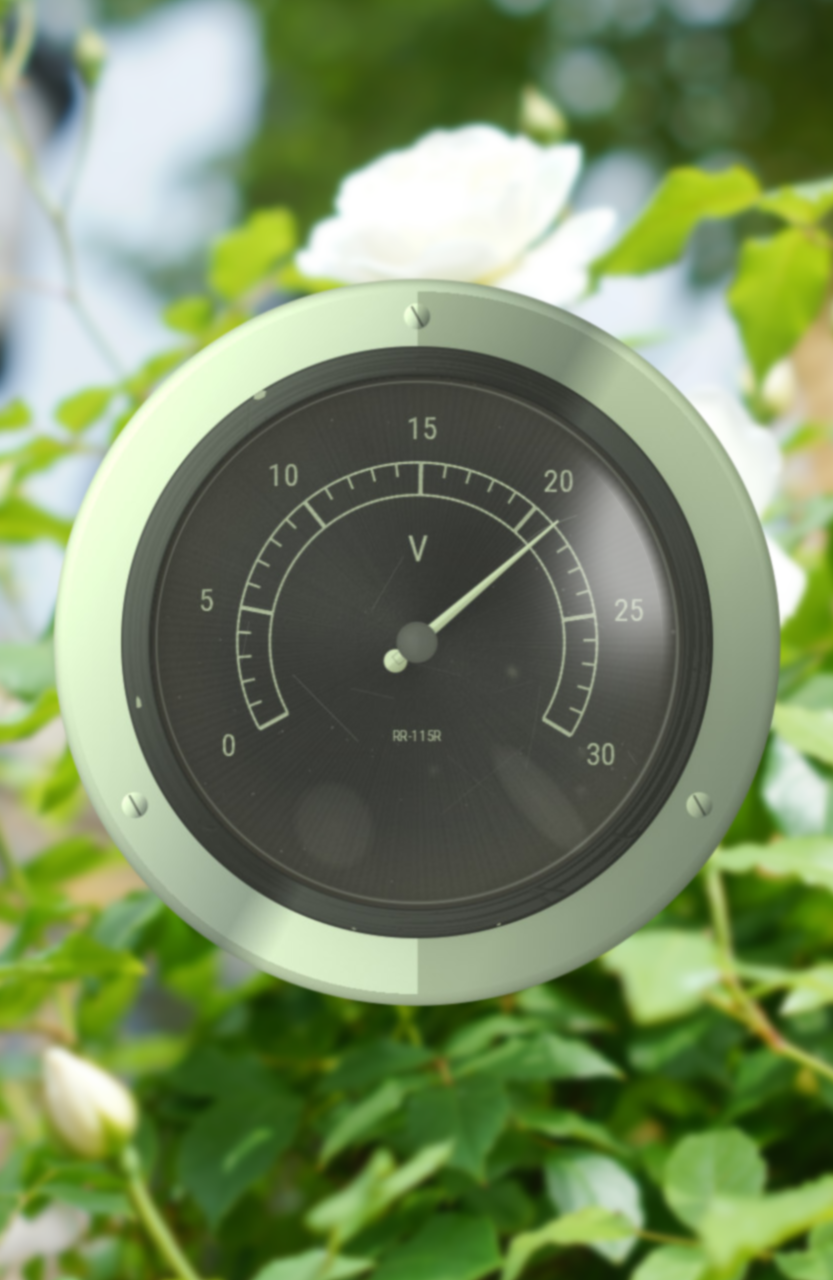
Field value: 21 (V)
